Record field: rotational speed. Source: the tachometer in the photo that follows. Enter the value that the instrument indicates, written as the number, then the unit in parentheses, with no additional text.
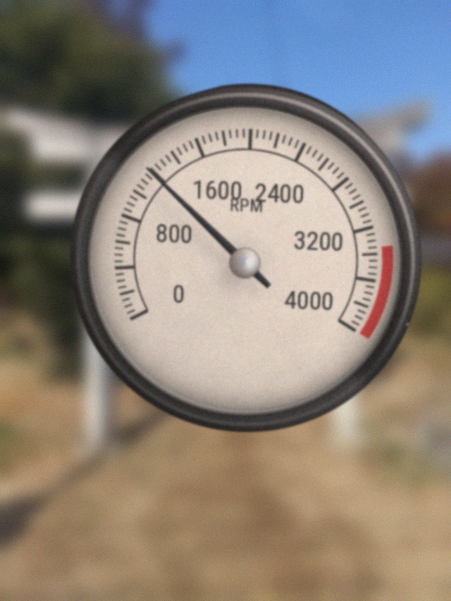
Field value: 1200 (rpm)
